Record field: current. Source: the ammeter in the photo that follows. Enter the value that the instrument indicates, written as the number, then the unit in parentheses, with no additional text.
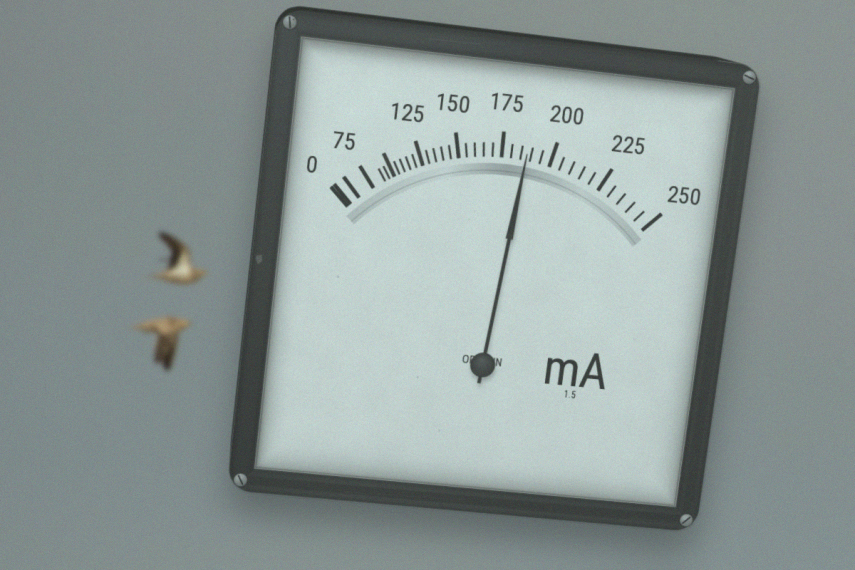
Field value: 187.5 (mA)
